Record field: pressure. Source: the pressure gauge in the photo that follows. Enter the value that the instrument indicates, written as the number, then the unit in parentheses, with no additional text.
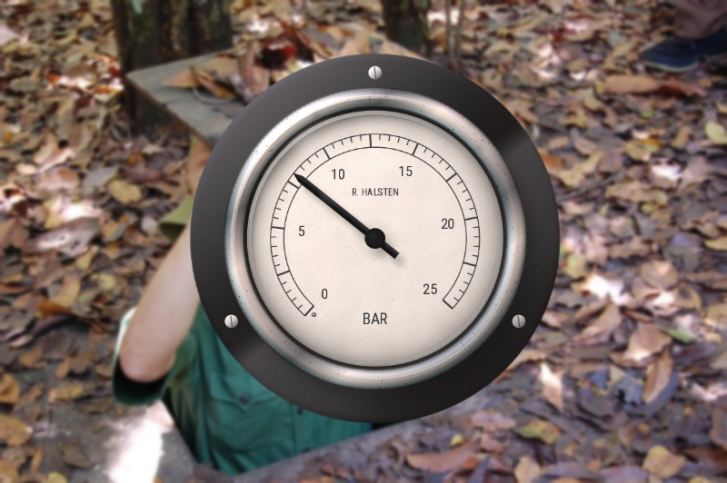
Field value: 8 (bar)
